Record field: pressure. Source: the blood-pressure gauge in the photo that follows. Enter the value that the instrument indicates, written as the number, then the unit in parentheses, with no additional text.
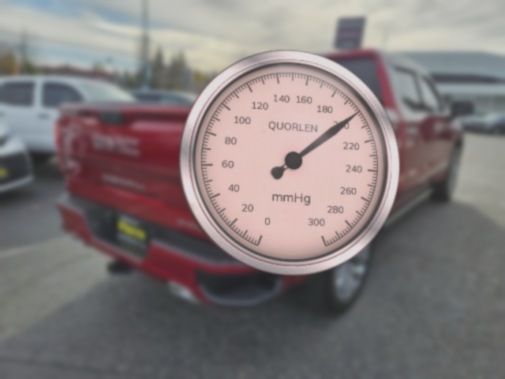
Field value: 200 (mmHg)
